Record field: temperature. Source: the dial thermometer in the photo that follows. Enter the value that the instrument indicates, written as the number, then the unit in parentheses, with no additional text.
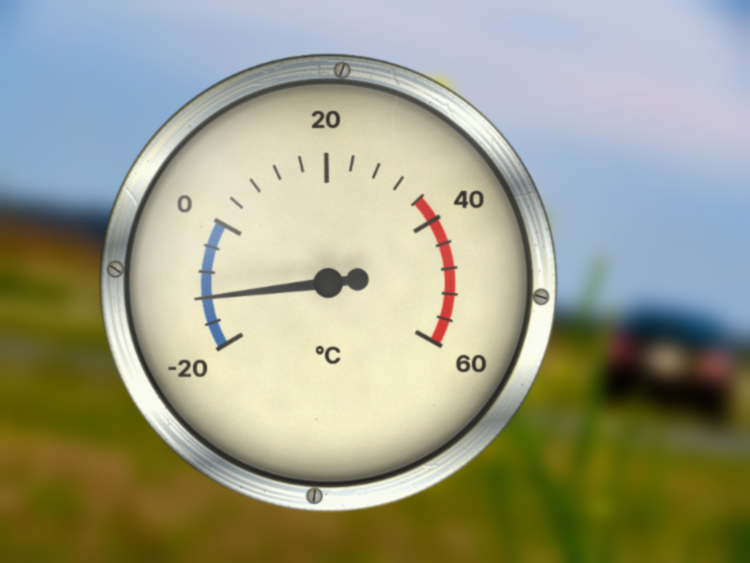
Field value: -12 (°C)
